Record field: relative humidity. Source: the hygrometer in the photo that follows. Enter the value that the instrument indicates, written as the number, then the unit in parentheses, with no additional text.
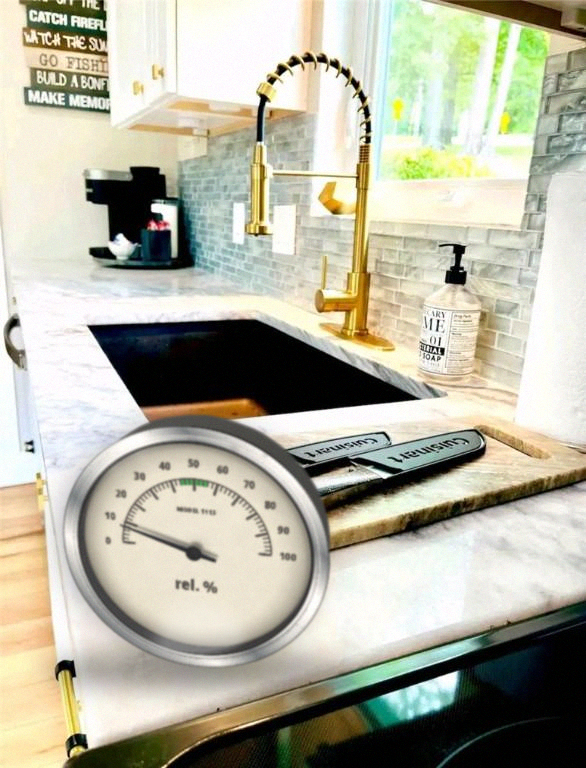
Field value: 10 (%)
